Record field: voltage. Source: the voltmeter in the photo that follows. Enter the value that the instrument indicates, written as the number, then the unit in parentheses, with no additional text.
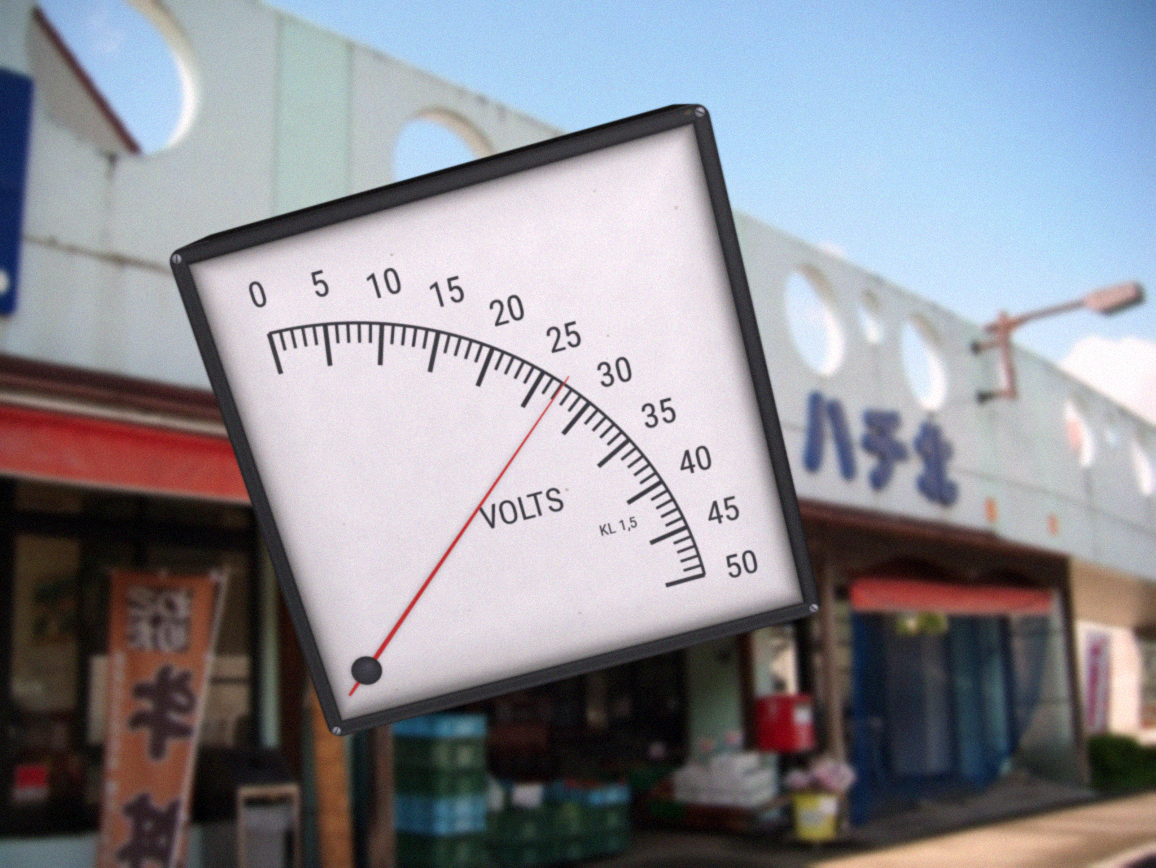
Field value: 27 (V)
